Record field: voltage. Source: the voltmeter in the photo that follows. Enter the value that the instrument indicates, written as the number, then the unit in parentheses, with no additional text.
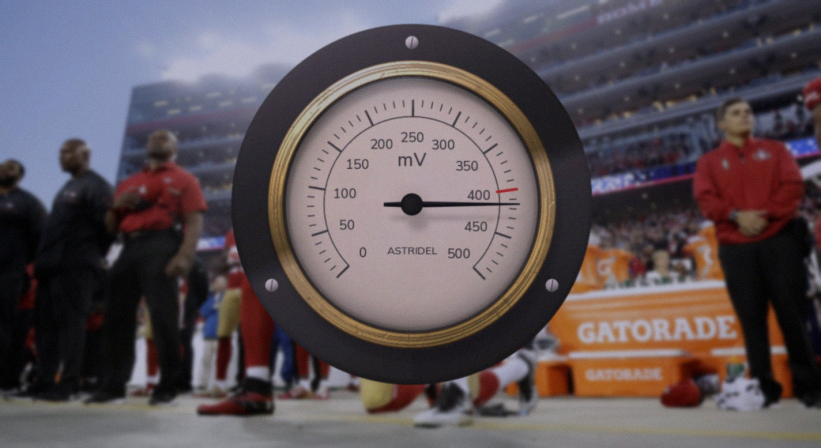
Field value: 415 (mV)
